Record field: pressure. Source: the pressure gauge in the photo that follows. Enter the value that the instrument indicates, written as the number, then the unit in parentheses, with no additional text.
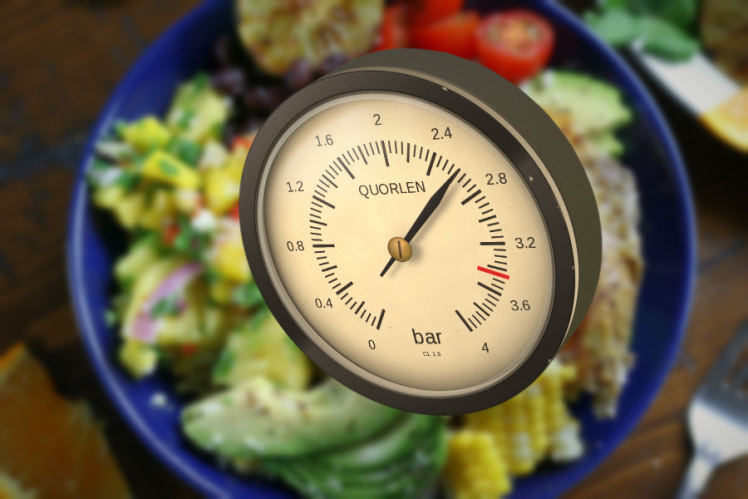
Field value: 2.6 (bar)
